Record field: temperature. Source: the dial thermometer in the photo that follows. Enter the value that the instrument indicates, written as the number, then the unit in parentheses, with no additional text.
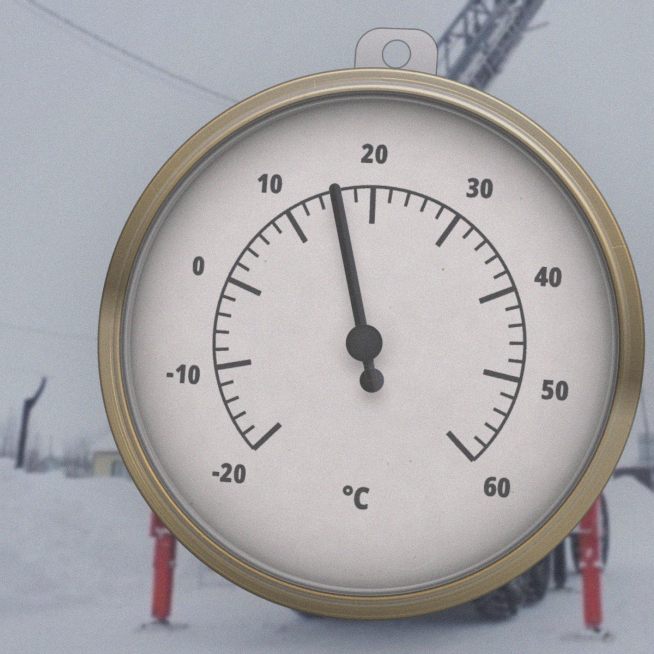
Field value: 16 (°C)
